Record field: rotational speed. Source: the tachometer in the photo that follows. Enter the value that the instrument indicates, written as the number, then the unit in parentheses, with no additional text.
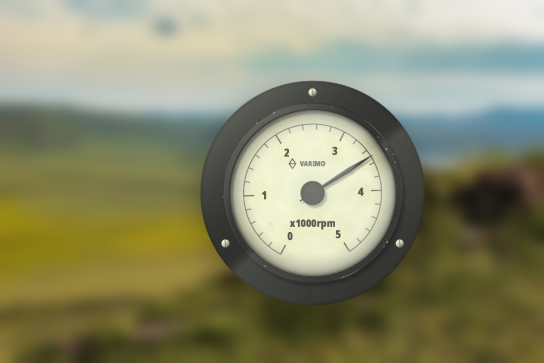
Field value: 3500 (rpm)
